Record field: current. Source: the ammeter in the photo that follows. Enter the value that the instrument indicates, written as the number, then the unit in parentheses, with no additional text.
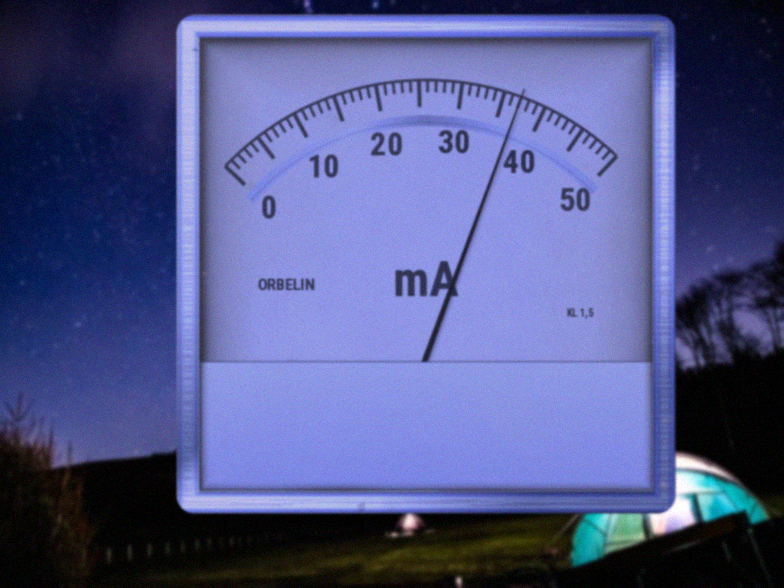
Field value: 37 (mA)
